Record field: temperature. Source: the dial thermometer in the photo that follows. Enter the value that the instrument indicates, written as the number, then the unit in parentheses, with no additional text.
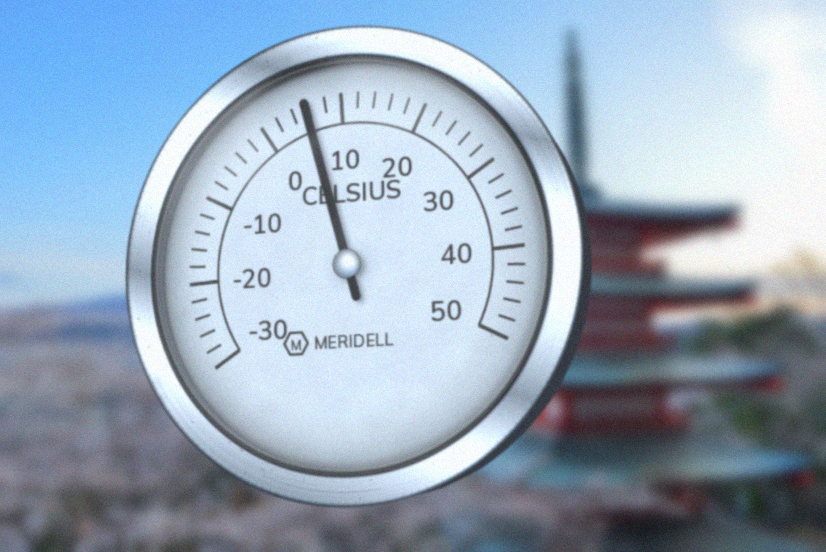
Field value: 6 (°C)
